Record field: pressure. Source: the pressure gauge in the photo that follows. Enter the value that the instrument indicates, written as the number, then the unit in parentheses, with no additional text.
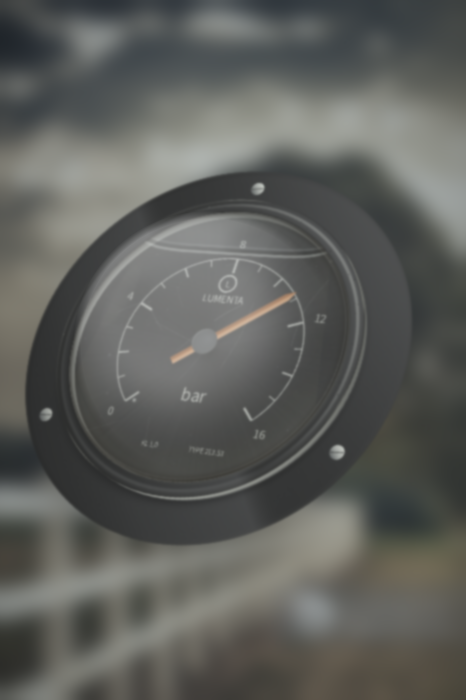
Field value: 11 (bar)
